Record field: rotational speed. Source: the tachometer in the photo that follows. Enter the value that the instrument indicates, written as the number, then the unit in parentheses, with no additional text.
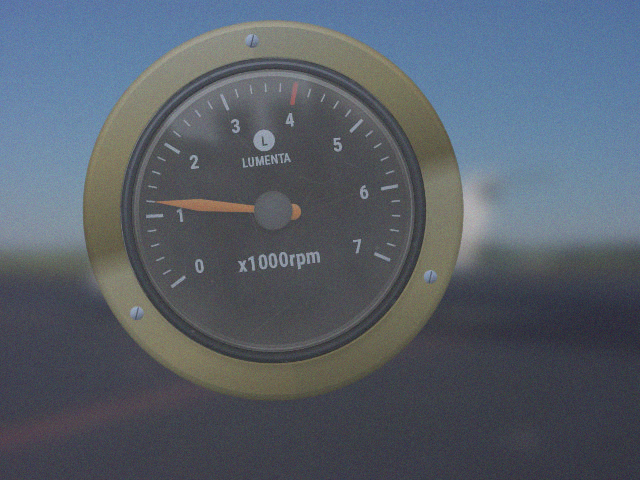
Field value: 1200 (rpm)
